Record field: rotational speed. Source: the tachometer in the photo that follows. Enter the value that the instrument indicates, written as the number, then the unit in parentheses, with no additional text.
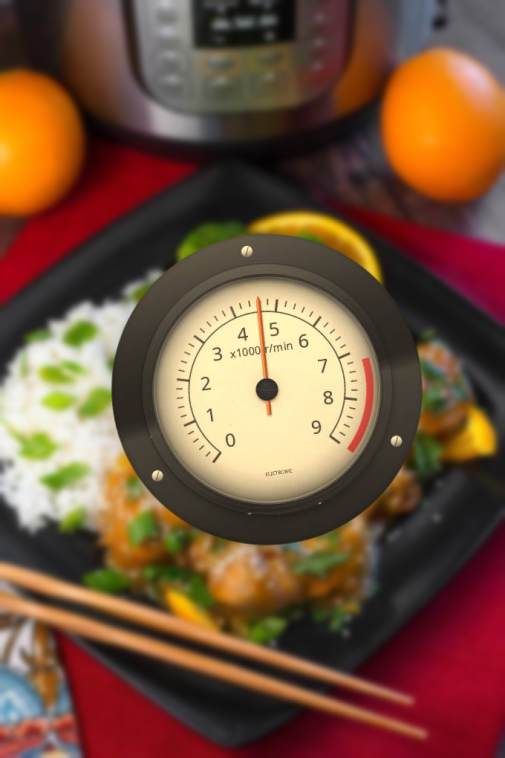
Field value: 4600 (rpm)
